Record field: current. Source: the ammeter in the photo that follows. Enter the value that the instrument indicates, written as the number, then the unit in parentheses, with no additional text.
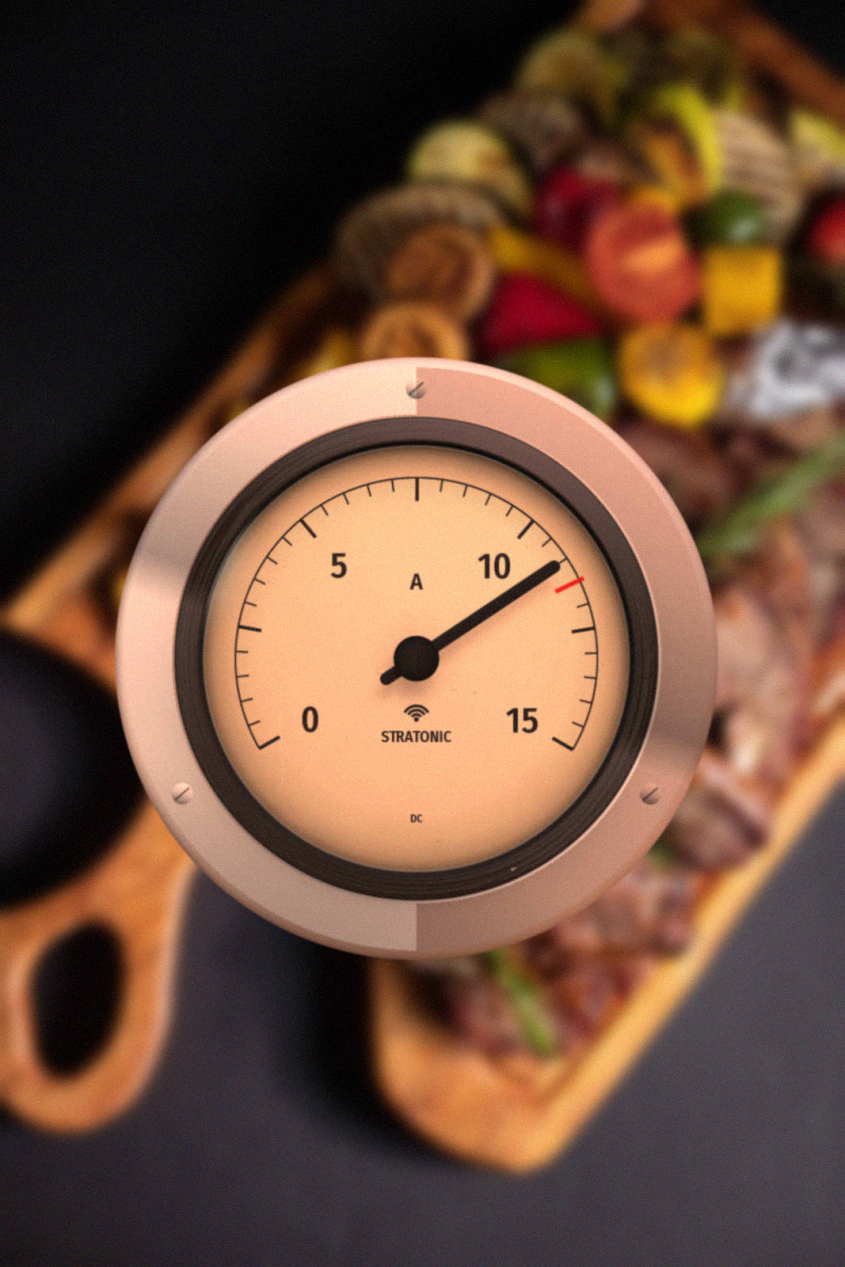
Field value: 11 (A)
